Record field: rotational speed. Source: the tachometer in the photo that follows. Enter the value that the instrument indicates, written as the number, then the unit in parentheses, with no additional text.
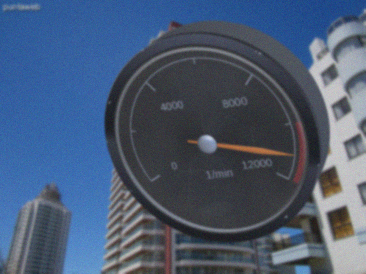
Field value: 11000 (rpm)
